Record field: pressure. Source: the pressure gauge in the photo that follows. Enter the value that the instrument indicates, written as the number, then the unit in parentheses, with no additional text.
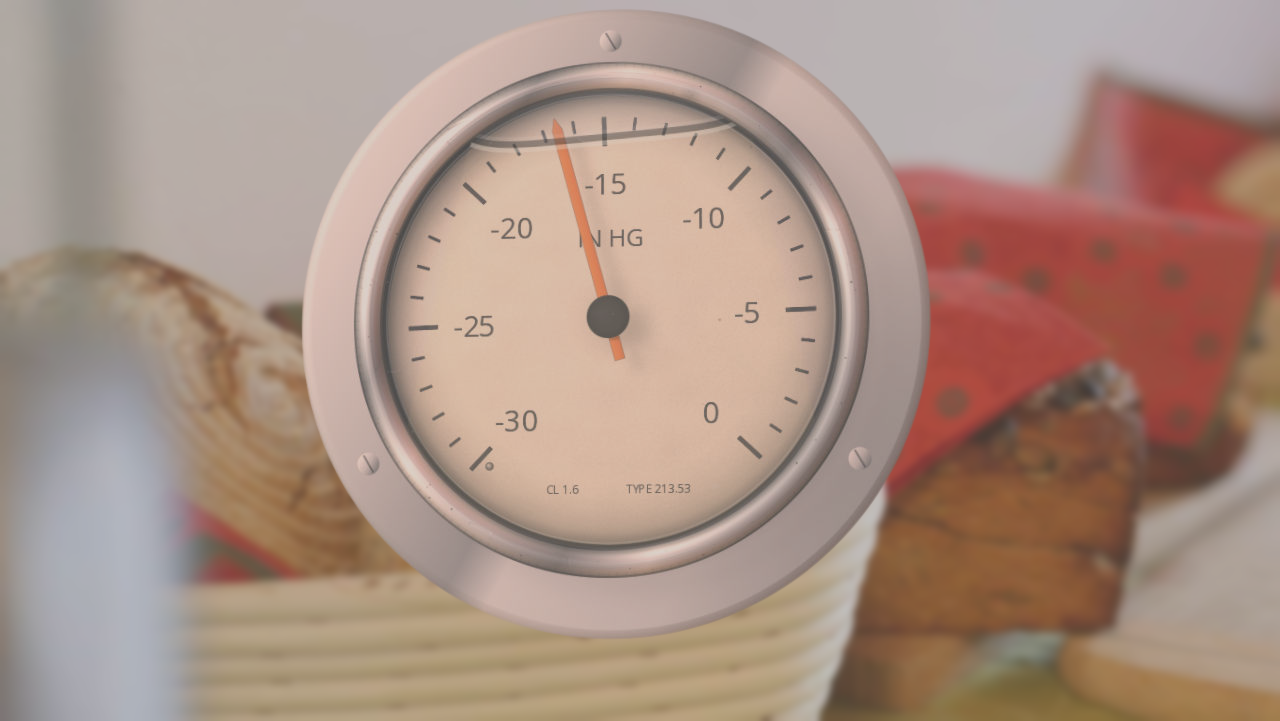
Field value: -16.5 (inHg)
